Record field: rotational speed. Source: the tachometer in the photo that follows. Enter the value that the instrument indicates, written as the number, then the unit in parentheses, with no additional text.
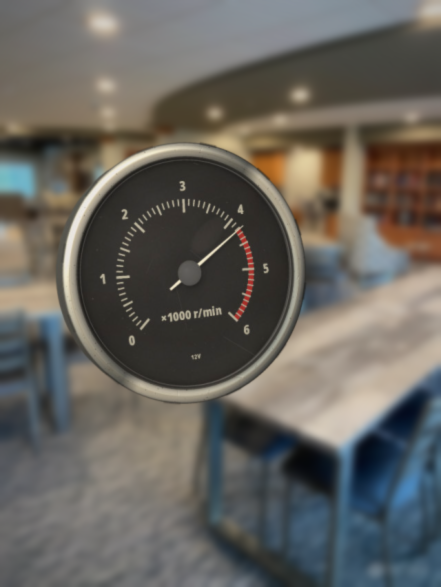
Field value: 4200 (rpm)
